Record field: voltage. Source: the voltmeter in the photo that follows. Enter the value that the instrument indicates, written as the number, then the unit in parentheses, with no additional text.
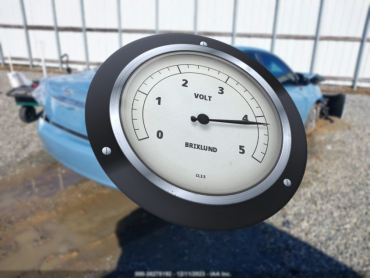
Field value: 4.2 (V)
